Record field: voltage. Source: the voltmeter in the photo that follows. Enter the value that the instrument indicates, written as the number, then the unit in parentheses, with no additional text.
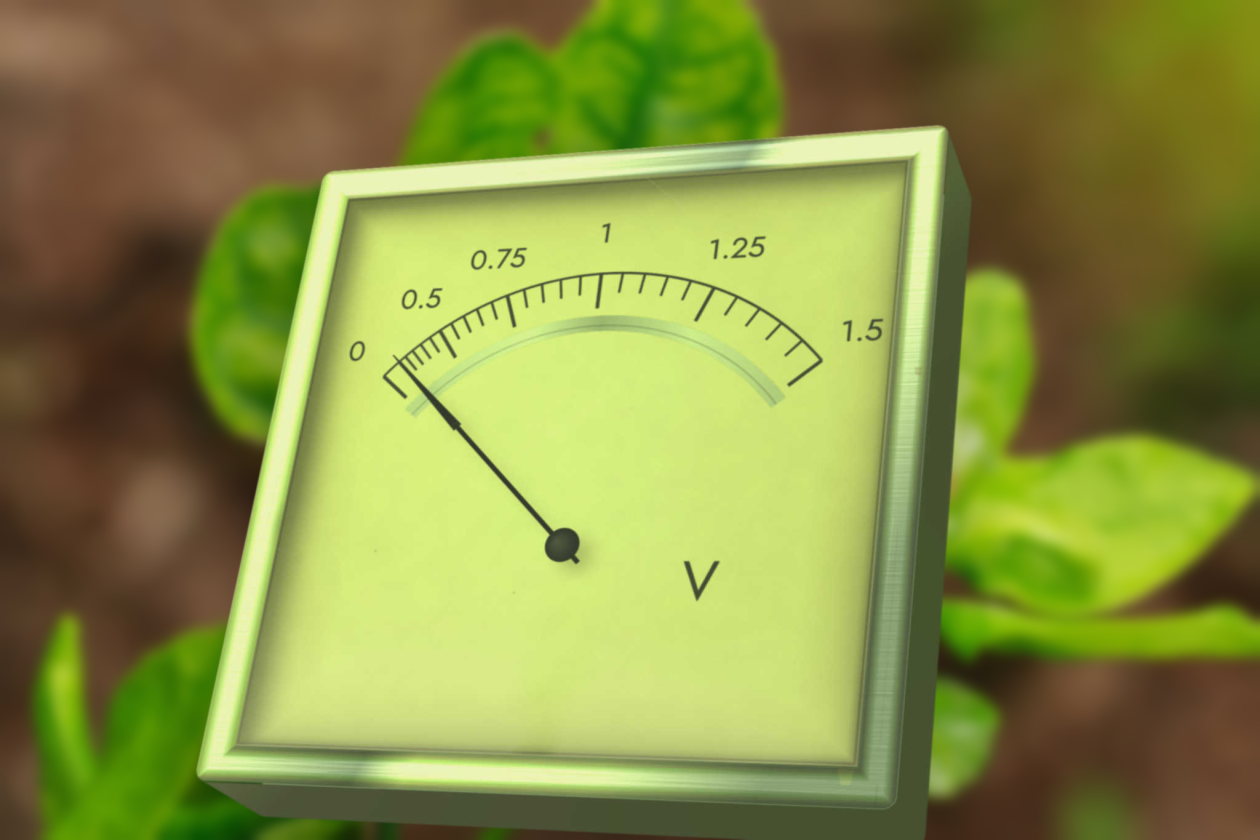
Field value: 0.25 (V)
